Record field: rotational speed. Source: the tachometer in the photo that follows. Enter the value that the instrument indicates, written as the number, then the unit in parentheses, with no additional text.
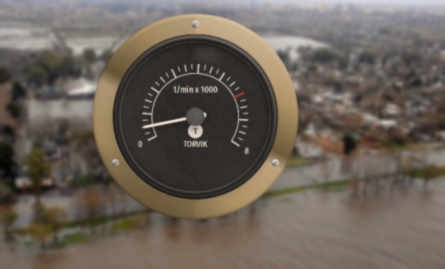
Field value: 500 (rpm)
